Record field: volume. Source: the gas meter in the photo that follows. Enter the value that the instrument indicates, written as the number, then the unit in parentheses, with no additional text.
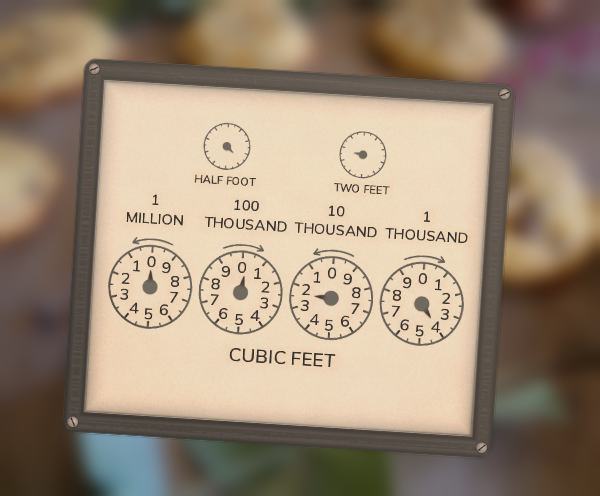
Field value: 2400 (ft³)
